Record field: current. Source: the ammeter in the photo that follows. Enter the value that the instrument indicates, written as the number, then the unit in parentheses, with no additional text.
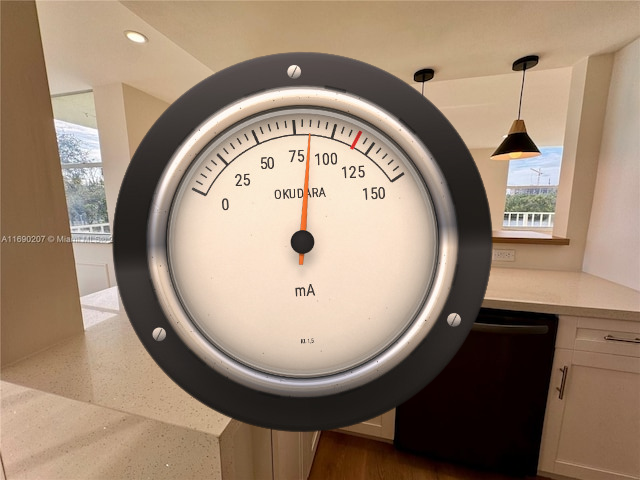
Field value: 85 (mA)
